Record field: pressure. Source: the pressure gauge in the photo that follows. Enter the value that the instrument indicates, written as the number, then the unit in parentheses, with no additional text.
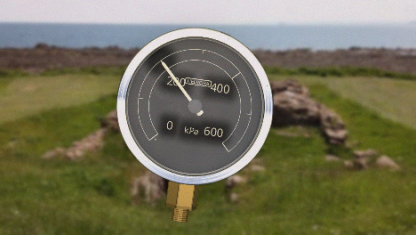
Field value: 200 (kPa)
